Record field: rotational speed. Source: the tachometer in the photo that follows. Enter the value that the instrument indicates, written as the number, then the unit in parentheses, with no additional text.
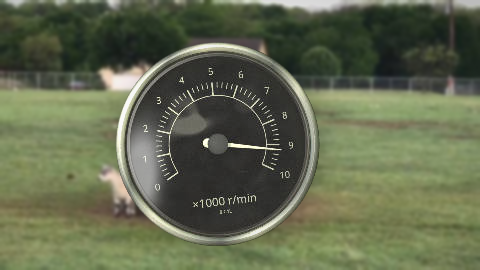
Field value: 9200 (rpm)
